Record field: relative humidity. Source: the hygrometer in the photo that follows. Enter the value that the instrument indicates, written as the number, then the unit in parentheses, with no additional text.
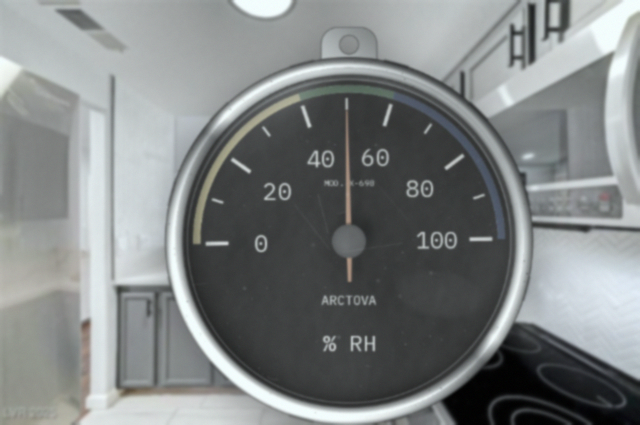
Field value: 50 (%)
